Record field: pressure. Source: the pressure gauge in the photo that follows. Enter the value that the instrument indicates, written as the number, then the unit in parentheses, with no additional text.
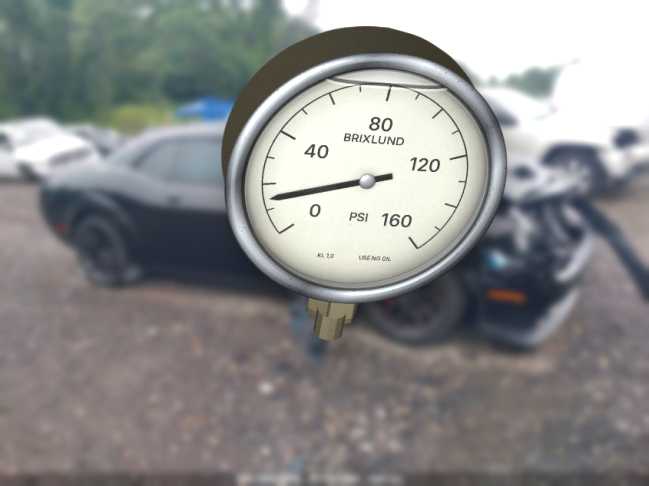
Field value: 15 (psi)
